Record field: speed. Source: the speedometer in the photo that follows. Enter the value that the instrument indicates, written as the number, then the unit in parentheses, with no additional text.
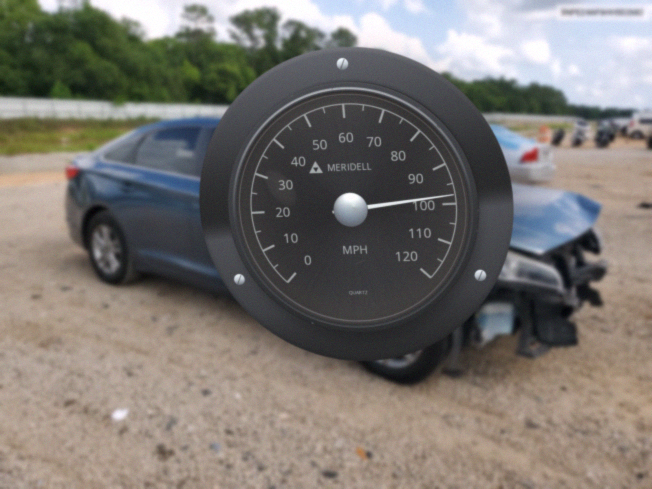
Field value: 97.5 (mph)
